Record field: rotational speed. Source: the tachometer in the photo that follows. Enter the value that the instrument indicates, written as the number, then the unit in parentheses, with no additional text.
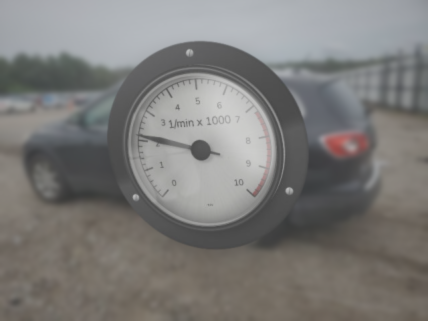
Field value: 2200 (rpm)
